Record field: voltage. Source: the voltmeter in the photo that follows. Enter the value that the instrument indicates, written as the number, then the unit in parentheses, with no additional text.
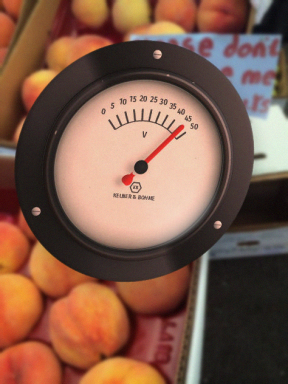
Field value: 45 (V)
